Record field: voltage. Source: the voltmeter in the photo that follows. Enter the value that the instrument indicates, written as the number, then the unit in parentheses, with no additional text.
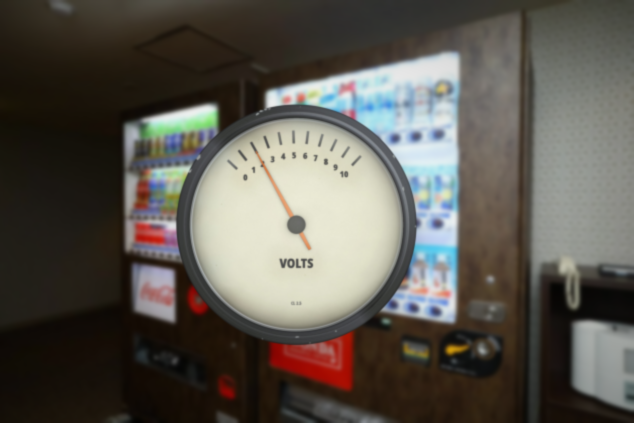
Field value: 2 (V)
